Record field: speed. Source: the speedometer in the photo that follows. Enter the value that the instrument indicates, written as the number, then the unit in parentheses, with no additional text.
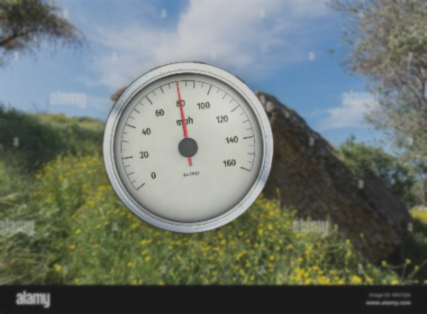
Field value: 80 (mph)
